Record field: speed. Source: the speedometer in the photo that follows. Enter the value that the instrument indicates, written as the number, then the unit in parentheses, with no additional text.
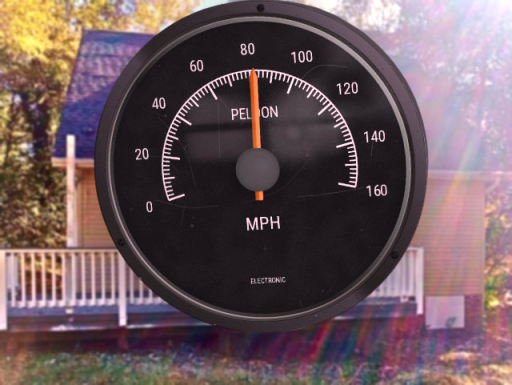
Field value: 82 (mph)
